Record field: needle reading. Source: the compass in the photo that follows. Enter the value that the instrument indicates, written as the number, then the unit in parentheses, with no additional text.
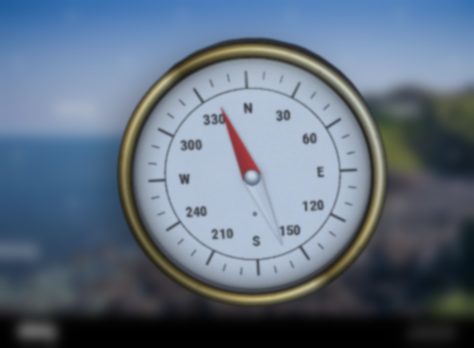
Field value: 340 (°)
